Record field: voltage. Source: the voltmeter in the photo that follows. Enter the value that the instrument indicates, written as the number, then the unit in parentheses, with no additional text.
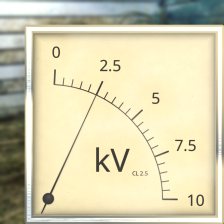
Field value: 2.5 (kV)
